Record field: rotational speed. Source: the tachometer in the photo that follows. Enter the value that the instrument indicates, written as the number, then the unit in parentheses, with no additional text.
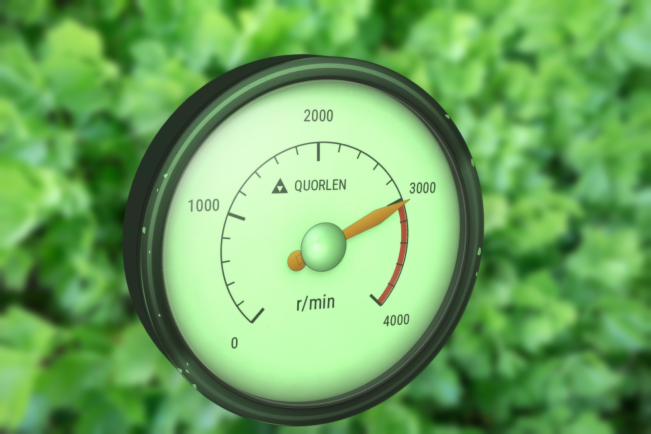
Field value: 3000 (rpm)
